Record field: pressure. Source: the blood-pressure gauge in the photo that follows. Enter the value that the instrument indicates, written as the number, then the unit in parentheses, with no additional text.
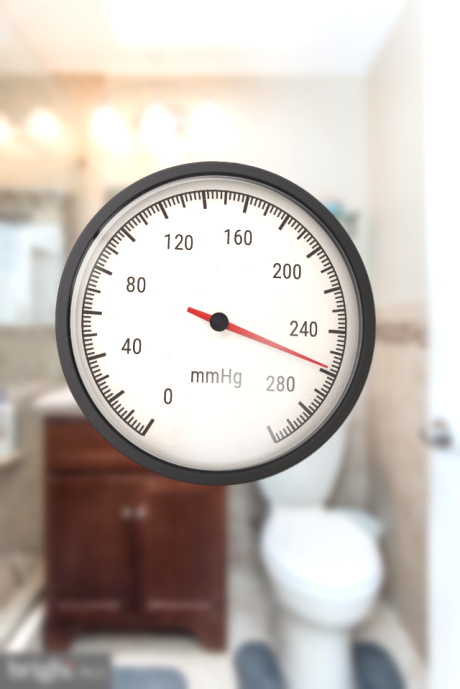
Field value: 258 (mmHg)
